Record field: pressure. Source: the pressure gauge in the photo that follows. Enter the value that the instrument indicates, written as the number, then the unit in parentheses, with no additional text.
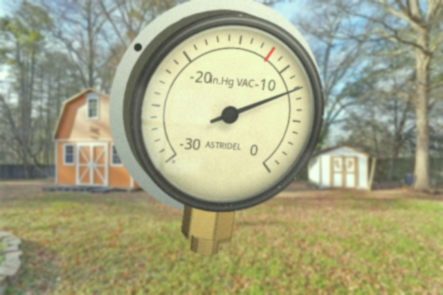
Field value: -8 (inHg)
